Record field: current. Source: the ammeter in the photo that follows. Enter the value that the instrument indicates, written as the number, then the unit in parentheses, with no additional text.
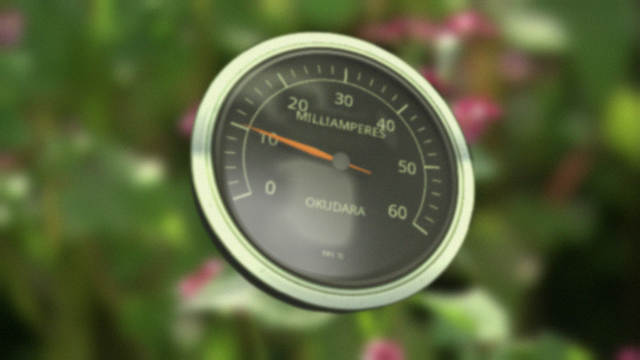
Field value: 10 (mA)
